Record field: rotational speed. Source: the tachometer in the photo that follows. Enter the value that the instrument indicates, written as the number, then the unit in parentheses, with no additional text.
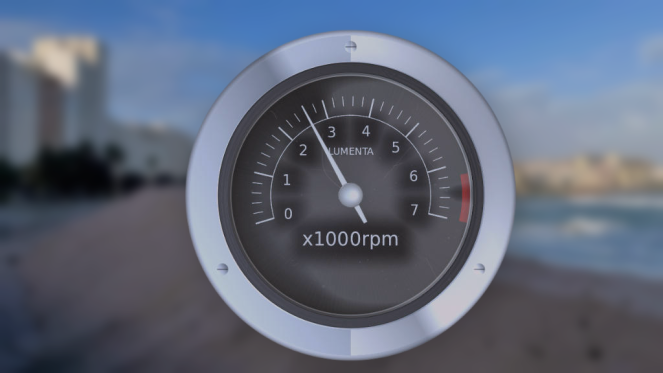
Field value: 2600 (rpm)
